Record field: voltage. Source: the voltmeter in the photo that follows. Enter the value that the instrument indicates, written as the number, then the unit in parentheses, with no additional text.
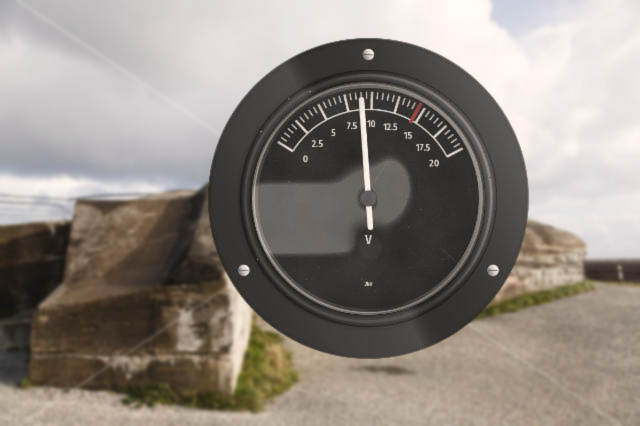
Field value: 9 (V)
